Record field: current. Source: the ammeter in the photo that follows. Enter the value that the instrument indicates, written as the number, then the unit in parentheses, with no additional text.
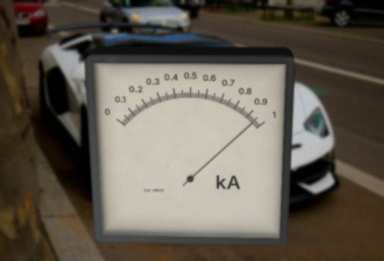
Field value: 0.95 (kA)
